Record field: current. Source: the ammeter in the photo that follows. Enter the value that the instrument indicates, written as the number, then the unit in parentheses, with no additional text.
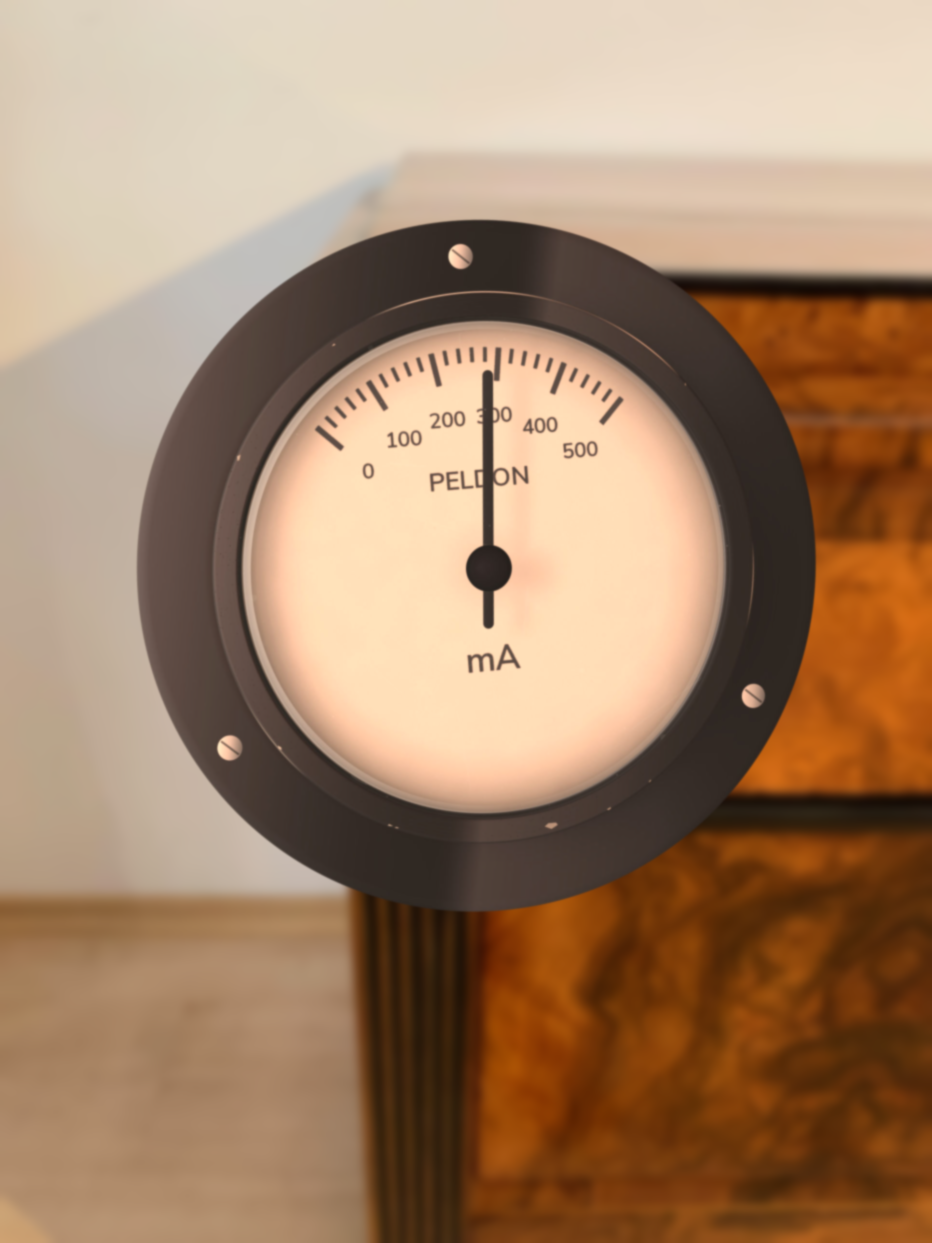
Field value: 280 (mA)
